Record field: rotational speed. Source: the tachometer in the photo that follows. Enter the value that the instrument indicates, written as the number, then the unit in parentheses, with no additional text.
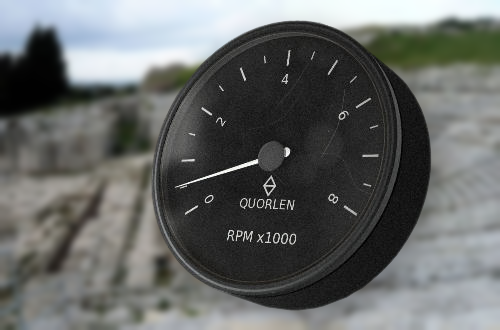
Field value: 500 (rpm)
